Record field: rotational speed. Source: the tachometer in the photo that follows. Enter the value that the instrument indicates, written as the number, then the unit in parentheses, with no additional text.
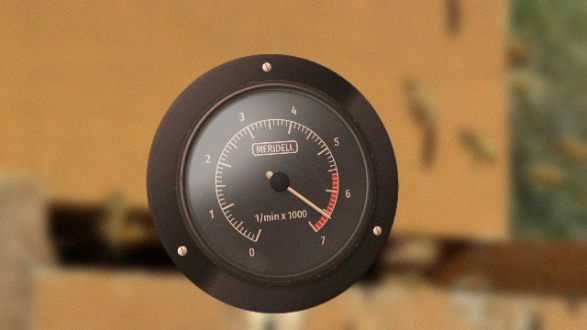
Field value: 6600 (rpm)
